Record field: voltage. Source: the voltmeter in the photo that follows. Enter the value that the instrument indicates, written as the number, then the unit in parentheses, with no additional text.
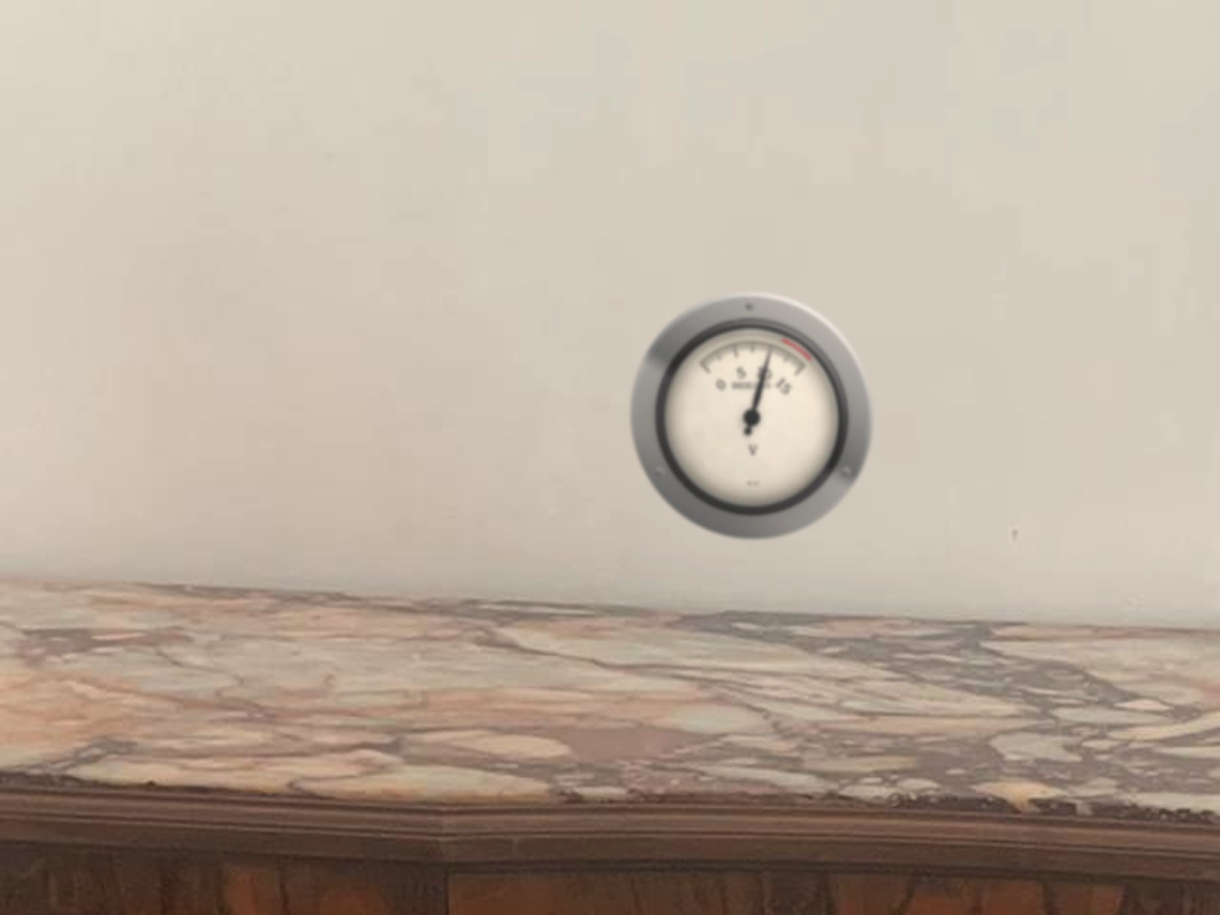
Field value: 10 (V)
